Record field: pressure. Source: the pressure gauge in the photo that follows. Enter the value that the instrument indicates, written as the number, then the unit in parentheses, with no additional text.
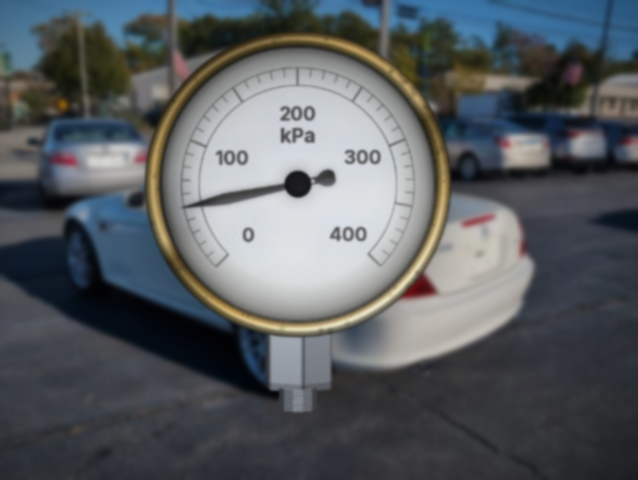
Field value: 50 (kPa)
